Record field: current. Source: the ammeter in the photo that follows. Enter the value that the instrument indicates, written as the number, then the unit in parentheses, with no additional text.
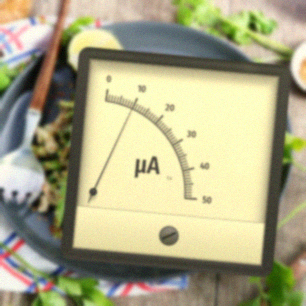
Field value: 10 (µA)
